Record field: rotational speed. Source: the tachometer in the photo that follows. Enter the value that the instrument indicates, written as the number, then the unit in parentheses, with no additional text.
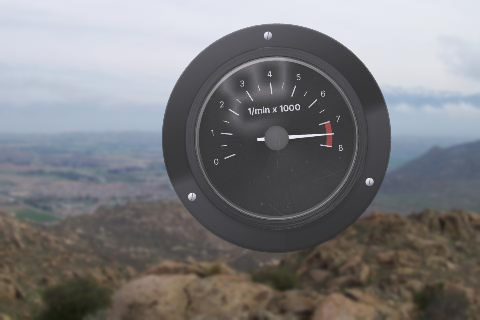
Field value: 7500 (rpm)
